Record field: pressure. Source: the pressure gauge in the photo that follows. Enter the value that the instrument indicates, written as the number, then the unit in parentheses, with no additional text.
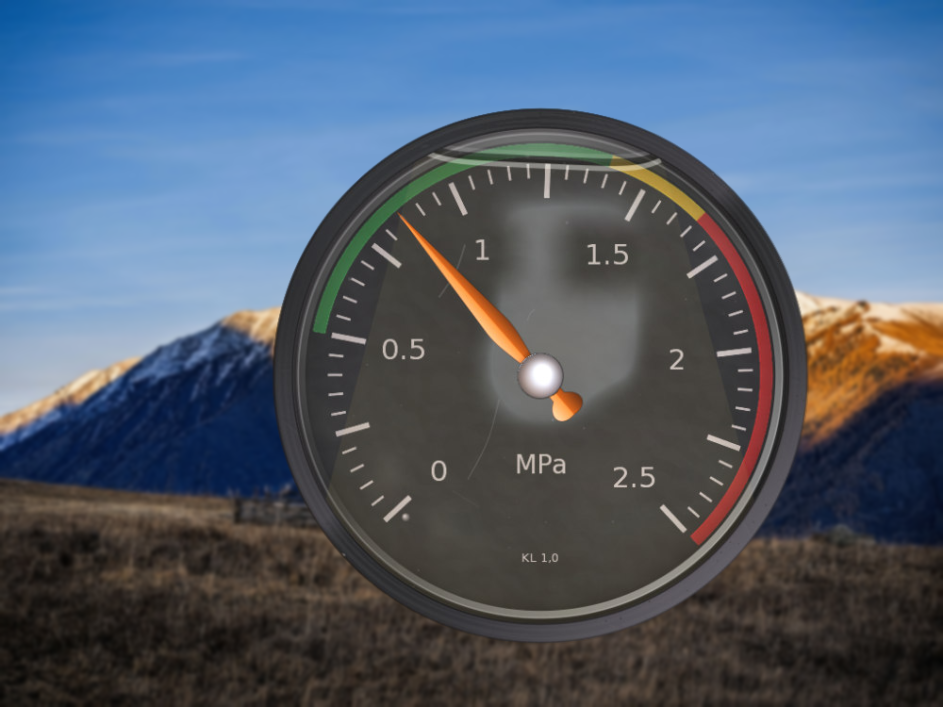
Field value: 0.85 (MPa)
